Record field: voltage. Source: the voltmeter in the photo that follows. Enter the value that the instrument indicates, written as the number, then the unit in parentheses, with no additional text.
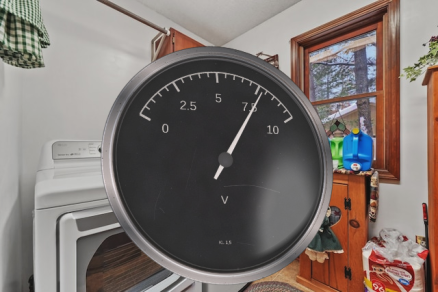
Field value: 7.75 (V)
